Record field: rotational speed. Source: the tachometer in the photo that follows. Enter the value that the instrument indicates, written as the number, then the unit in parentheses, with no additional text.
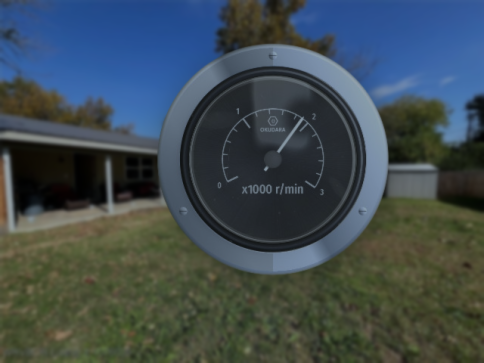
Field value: 1900 (rpm)
